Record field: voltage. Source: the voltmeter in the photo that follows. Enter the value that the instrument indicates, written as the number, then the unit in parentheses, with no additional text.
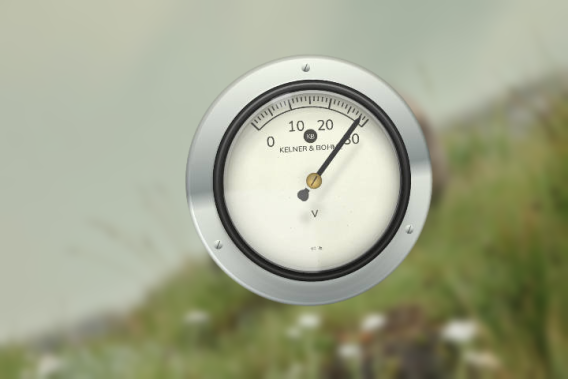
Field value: 28 (V)
